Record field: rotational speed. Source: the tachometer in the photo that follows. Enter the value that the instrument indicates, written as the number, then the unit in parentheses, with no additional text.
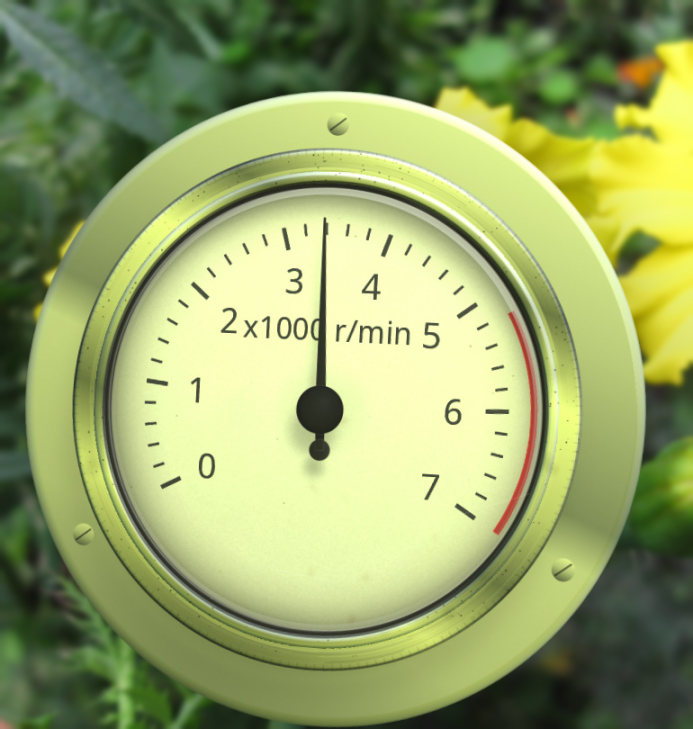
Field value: 3400 (rpm)
